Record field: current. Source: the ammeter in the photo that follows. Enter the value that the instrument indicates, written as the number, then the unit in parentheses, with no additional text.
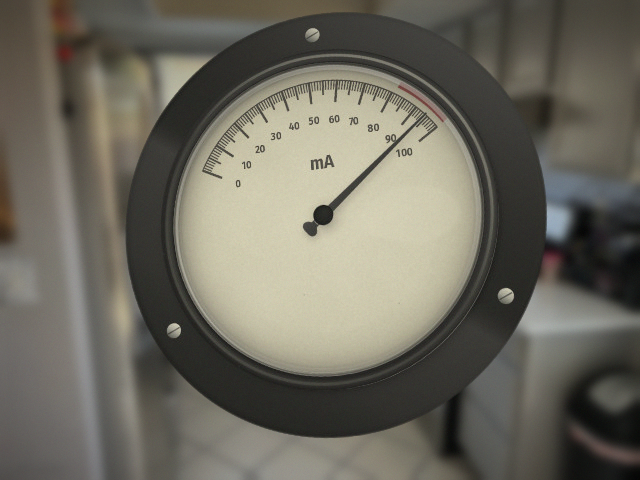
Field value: 95 (mA)
